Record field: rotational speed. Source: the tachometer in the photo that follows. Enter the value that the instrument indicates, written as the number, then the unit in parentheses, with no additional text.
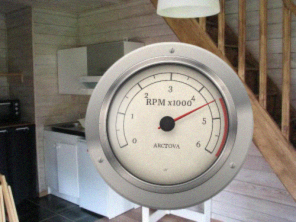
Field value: 4500 (rpm)
